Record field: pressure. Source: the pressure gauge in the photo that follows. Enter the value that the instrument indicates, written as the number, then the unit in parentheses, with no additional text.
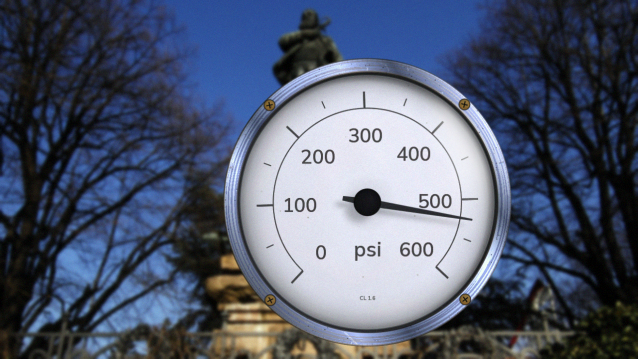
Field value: 525 (psi)
